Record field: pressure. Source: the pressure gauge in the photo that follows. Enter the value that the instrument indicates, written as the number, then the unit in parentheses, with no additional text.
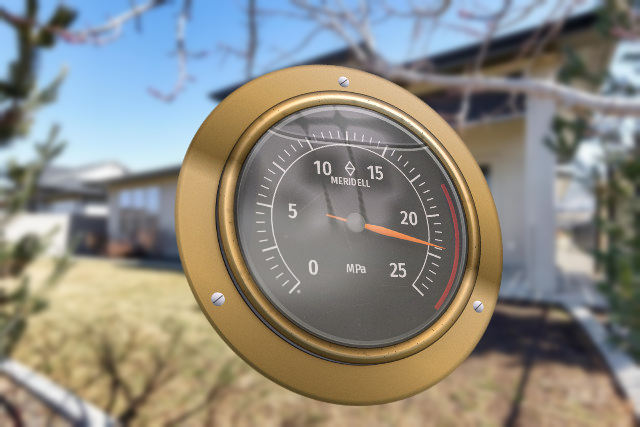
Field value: 22 (MPa)
